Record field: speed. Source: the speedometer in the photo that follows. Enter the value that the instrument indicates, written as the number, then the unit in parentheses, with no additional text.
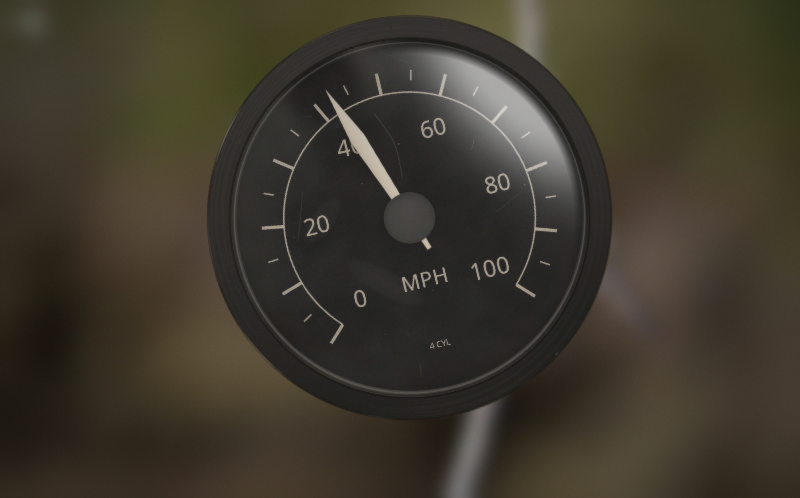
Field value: 42.5 (mph)
